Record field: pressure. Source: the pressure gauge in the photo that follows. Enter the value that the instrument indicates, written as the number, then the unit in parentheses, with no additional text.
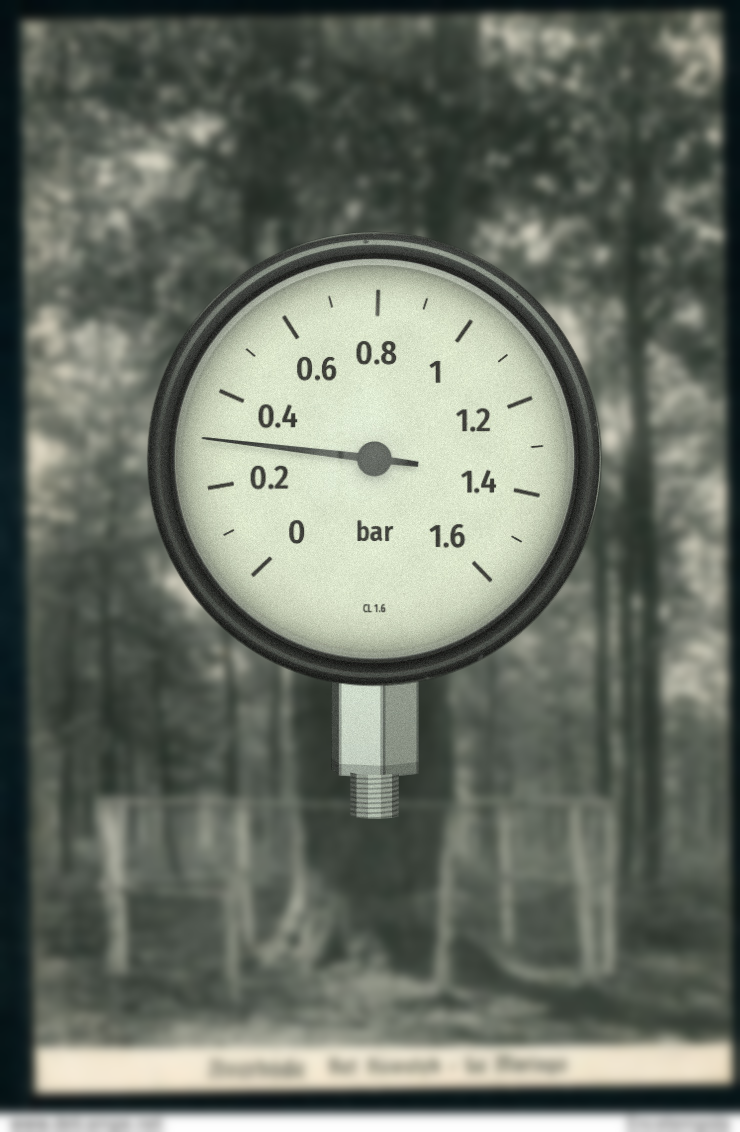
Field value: 0.3 (bar)
